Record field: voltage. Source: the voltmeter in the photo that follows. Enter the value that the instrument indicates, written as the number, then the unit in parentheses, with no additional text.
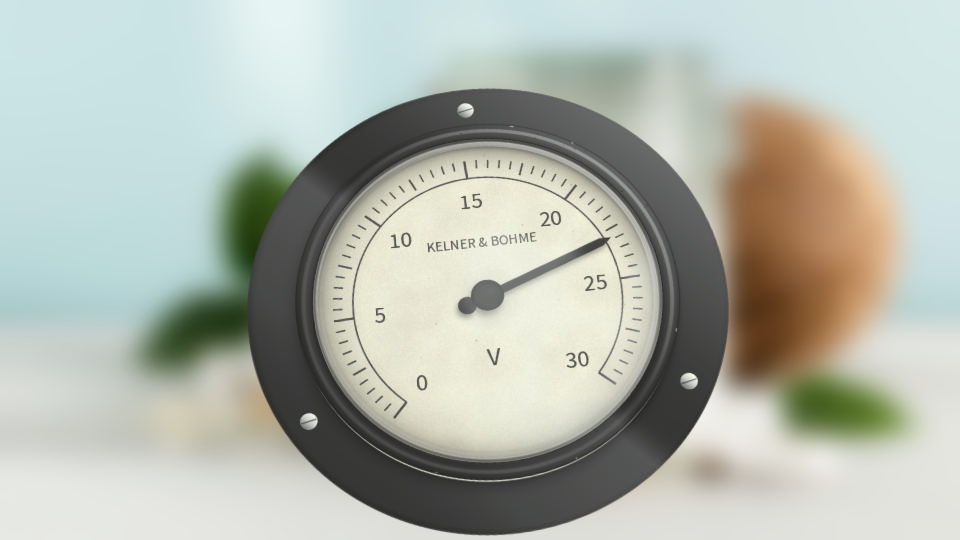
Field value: 23 (V)
